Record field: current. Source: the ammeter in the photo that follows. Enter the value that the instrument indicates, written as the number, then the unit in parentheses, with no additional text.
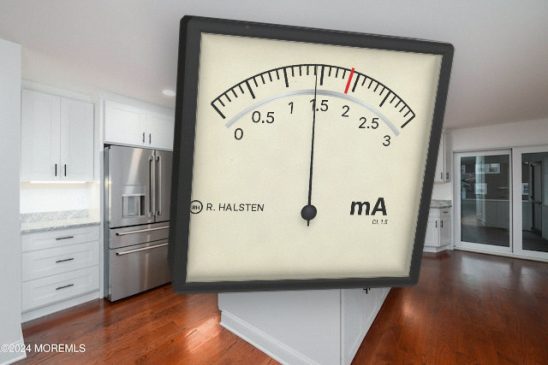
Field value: 1.4 (mA)
